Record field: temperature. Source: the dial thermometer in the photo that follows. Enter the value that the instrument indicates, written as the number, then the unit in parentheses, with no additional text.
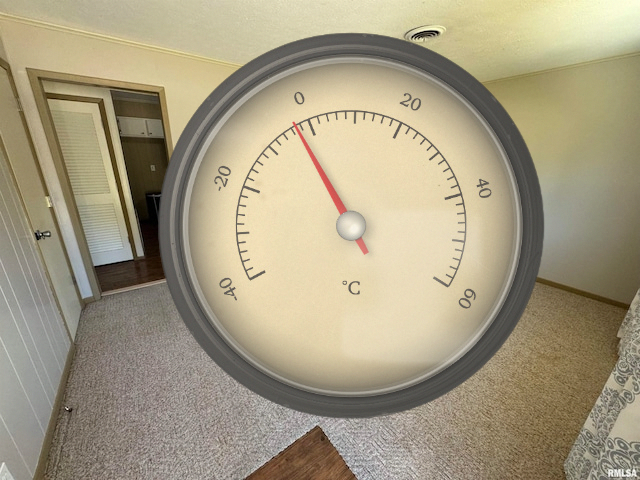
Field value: -3 (°C)
